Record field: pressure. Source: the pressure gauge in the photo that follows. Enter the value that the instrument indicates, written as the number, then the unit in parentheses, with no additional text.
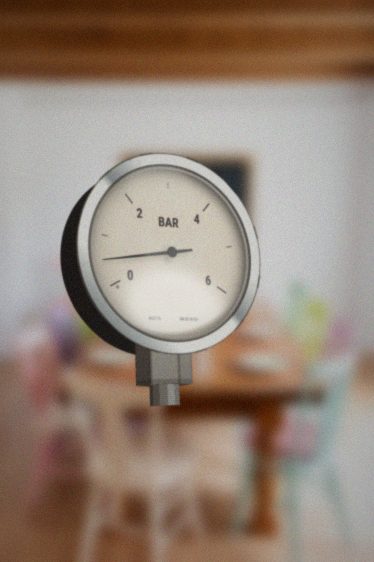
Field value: 0.5 (bar)
